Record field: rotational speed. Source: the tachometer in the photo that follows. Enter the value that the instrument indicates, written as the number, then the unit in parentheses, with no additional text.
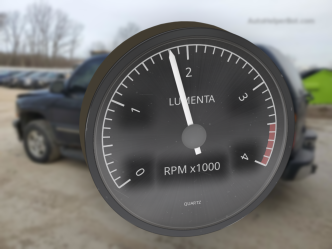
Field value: 1800 (rpm)
